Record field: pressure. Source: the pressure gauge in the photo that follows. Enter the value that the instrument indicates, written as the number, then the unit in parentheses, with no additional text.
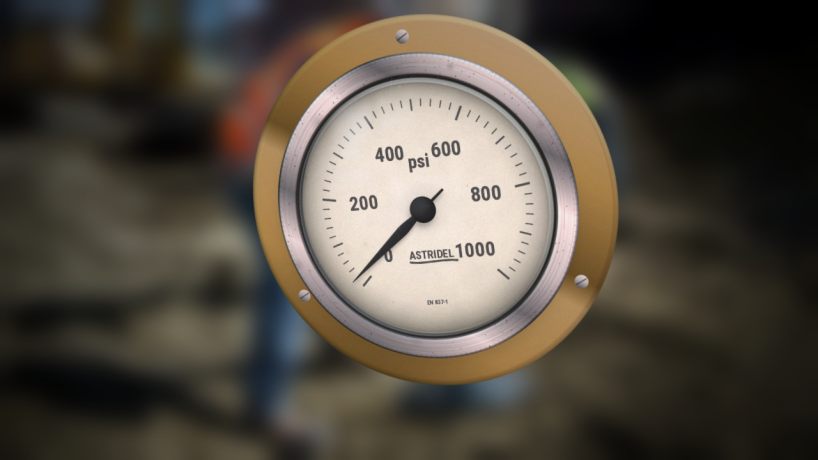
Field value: 20 (psi)
